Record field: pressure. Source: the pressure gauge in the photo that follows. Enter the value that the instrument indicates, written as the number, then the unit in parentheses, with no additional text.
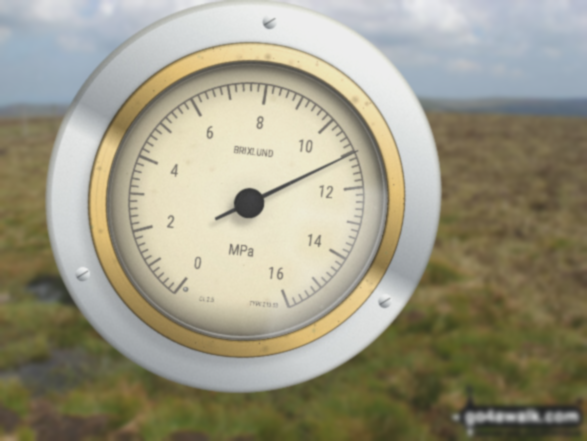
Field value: 11 (MPa)
